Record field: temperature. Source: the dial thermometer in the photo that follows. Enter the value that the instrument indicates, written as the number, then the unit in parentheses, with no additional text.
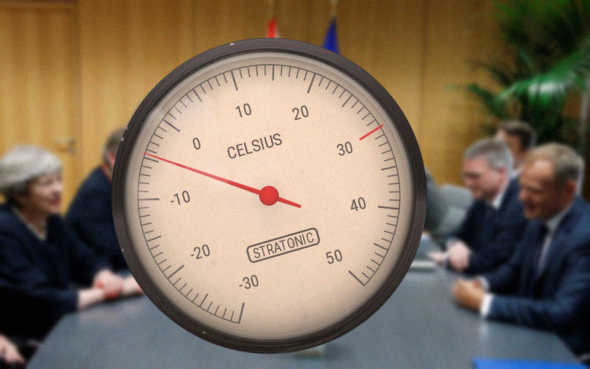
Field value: -4.5 (°C)
